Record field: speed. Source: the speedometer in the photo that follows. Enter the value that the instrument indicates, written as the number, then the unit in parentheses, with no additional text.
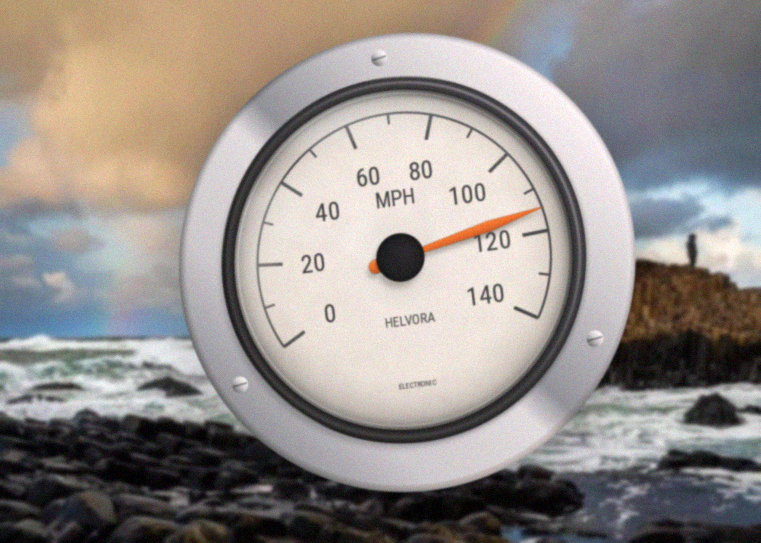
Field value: 115 (mph)
